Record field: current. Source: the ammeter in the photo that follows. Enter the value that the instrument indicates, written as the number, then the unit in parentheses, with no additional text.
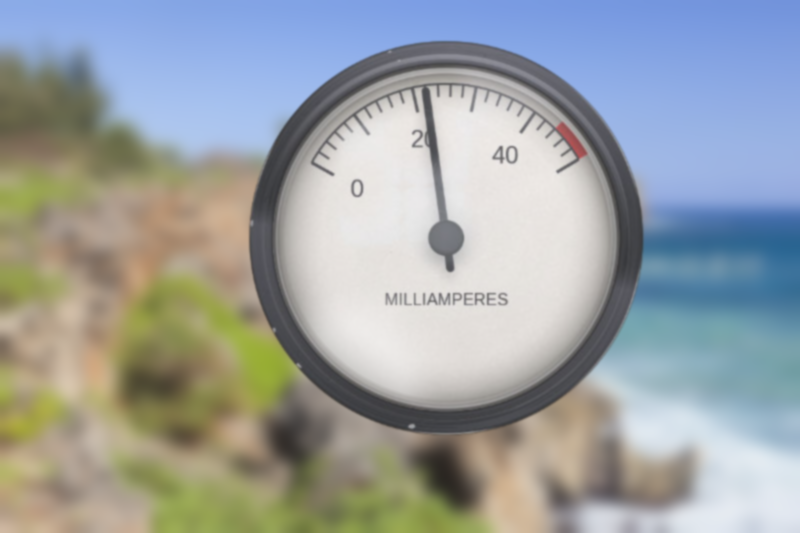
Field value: 22 (mA)
